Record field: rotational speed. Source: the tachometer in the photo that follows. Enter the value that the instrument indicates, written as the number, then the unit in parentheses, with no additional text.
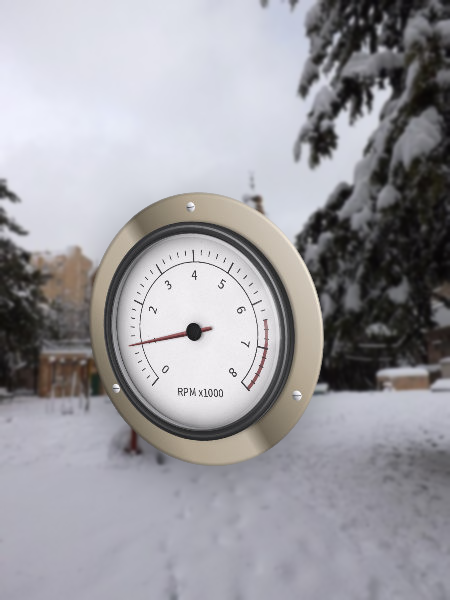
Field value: 1000 (rpm)
